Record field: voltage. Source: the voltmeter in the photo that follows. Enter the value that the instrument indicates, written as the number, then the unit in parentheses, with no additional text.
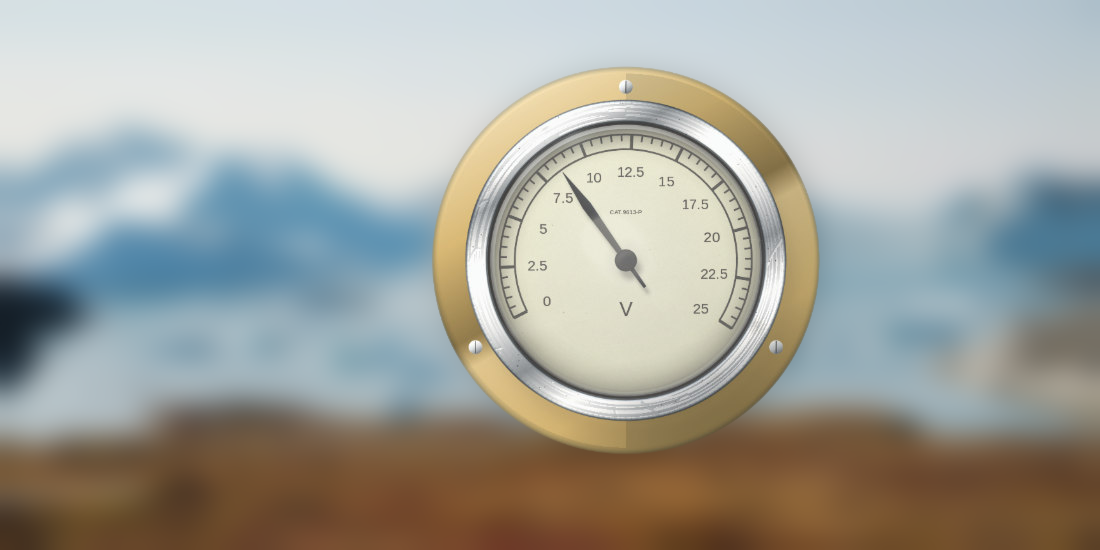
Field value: 8.5 (V)
